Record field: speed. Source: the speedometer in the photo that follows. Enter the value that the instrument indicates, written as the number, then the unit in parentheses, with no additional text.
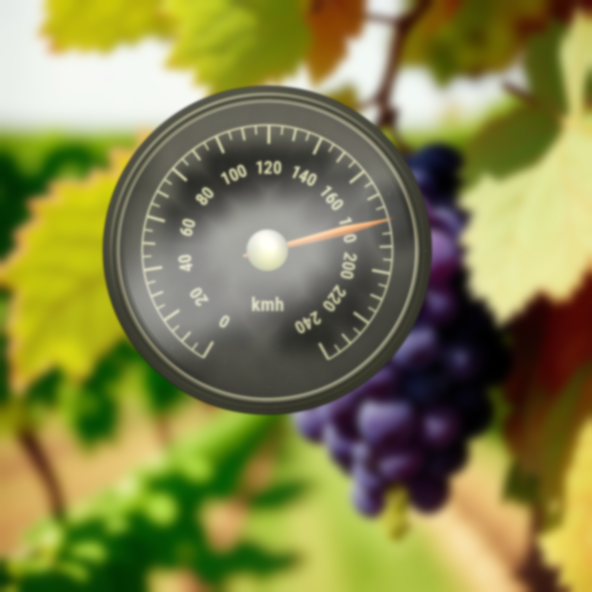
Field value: 180 (km/h)
